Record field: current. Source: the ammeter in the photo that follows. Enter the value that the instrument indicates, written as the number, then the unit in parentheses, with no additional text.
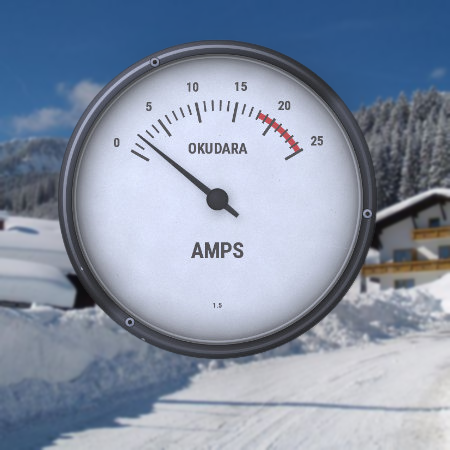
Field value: 2 (A)
